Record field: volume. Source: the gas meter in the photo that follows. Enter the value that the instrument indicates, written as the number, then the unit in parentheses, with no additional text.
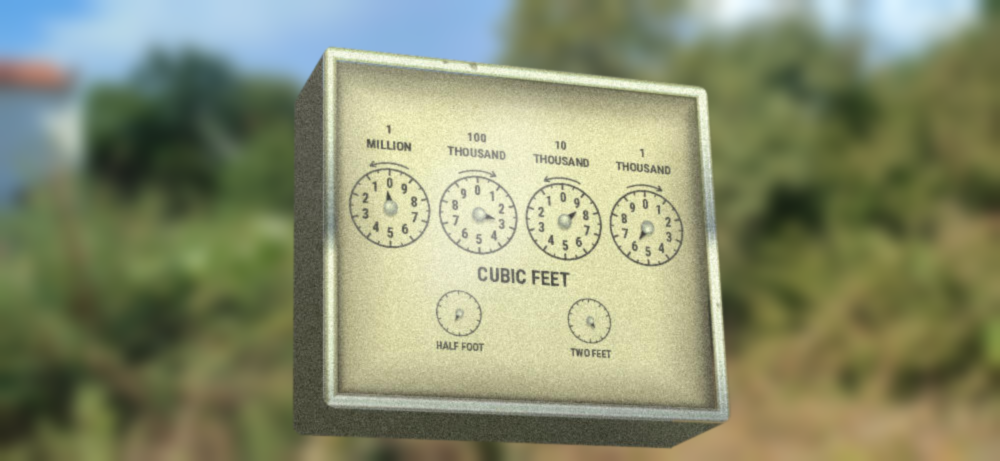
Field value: 28600 (ft³)
